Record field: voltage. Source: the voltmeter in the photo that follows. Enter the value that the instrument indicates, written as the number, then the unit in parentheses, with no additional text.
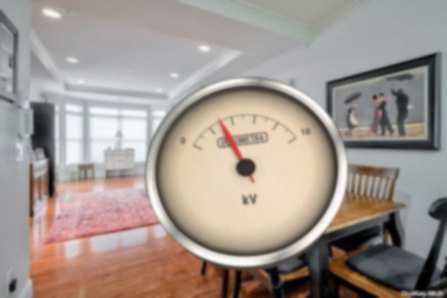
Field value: 3 (kV)
